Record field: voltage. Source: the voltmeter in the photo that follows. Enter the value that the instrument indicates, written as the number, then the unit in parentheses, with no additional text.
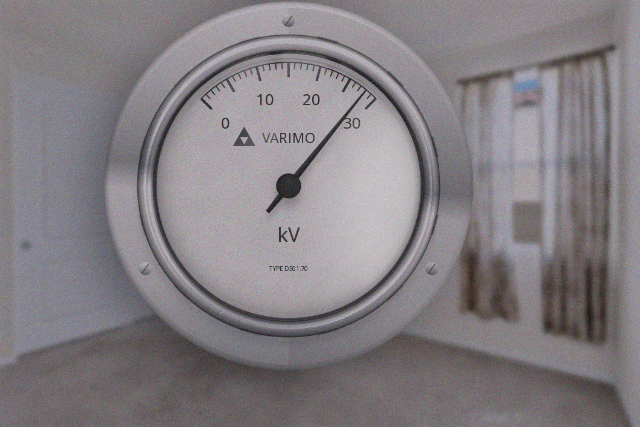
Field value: 28 (kV)
